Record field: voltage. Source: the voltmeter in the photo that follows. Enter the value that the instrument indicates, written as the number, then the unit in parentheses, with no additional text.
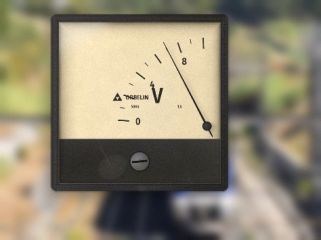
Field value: 7 (V)
